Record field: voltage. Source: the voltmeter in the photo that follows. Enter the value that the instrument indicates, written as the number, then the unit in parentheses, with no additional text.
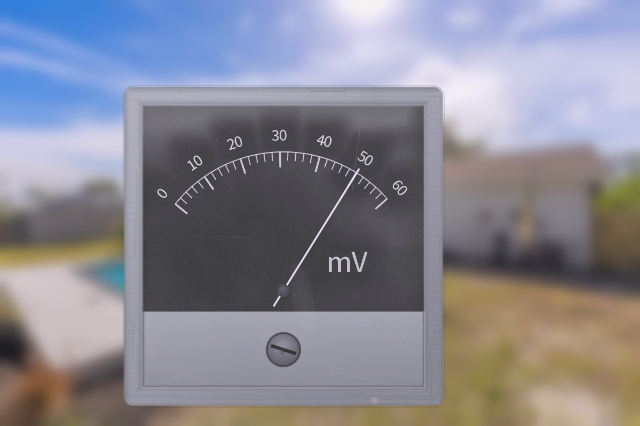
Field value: 50 (mV)
